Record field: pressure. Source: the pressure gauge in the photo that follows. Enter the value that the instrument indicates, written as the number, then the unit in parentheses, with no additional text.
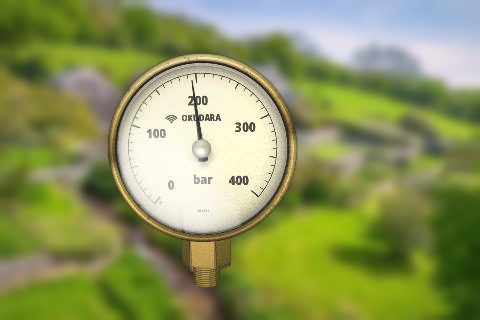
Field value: 195 (bar)
